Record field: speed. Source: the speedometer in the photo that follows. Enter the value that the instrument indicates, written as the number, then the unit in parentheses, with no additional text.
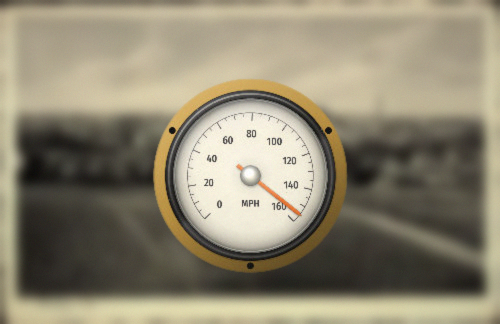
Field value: 155 (mph)
